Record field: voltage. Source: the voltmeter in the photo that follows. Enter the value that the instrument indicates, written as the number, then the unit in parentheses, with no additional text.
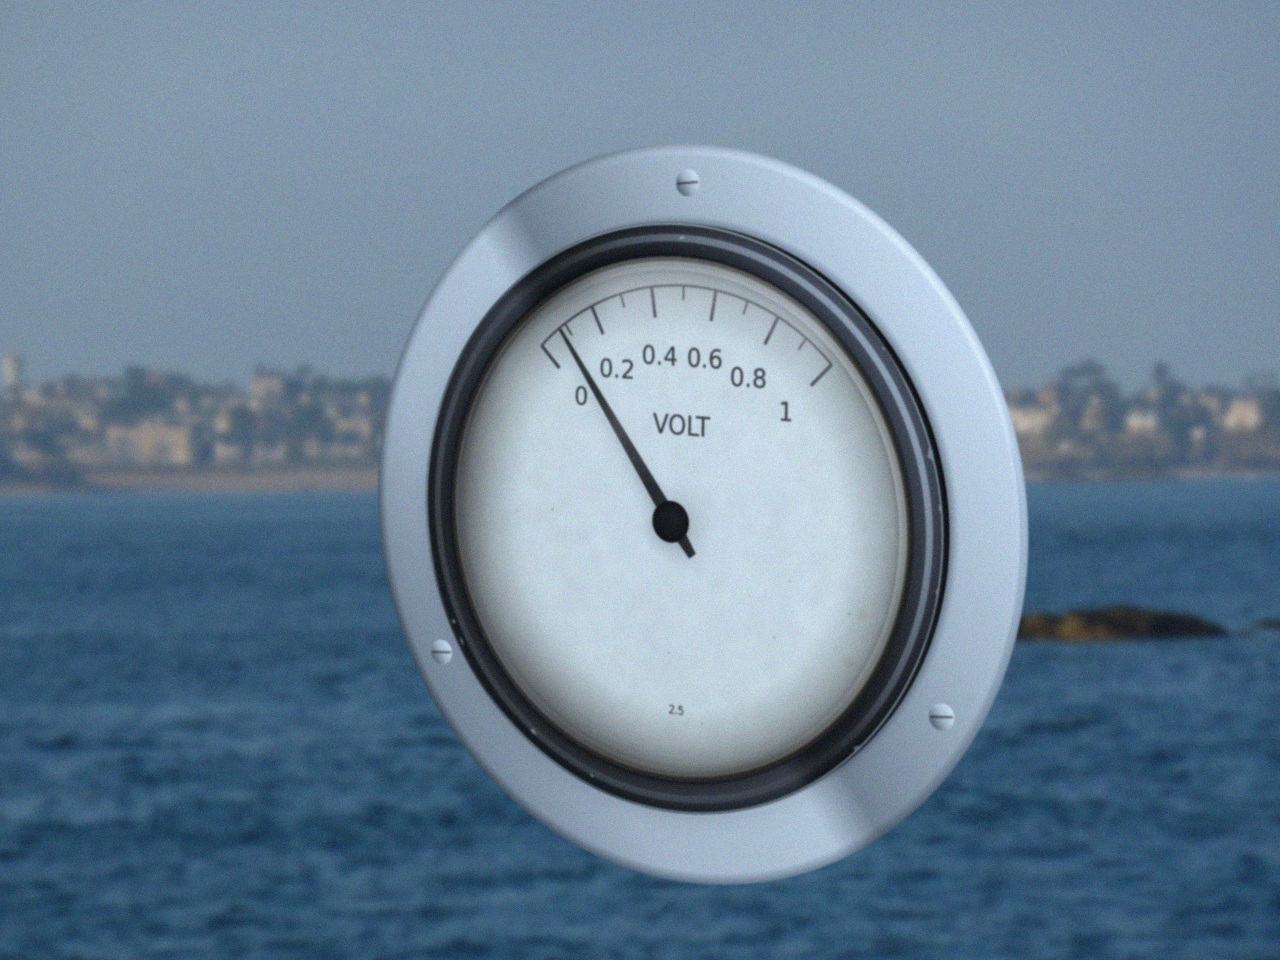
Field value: 0.1 (V)
